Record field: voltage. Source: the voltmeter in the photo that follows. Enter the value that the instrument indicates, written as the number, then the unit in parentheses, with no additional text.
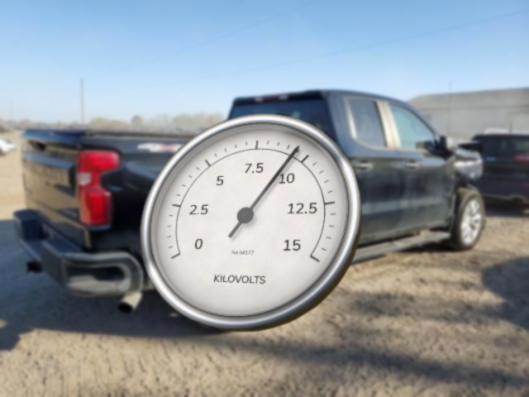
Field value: 9.5 (kV)
